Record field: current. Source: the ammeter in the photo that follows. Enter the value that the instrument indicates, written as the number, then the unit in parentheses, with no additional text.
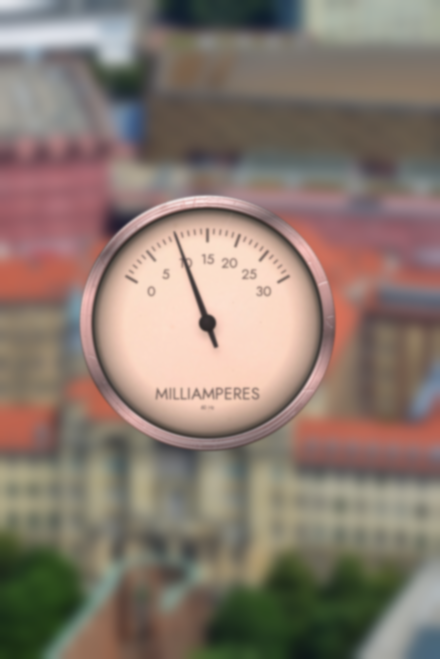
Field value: 10 (mA)
